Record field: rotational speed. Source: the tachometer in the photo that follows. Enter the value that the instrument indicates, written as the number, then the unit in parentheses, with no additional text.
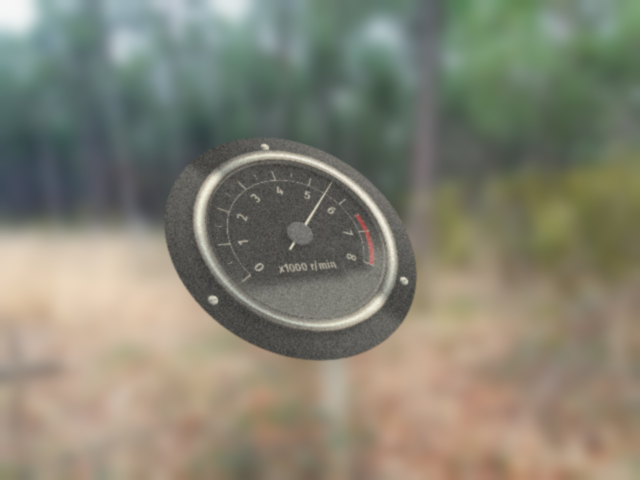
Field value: 5500 (rpm)
